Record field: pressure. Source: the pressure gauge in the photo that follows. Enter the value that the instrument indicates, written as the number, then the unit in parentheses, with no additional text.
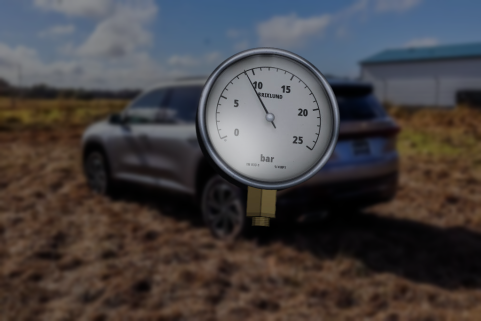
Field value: 9 (bar)
